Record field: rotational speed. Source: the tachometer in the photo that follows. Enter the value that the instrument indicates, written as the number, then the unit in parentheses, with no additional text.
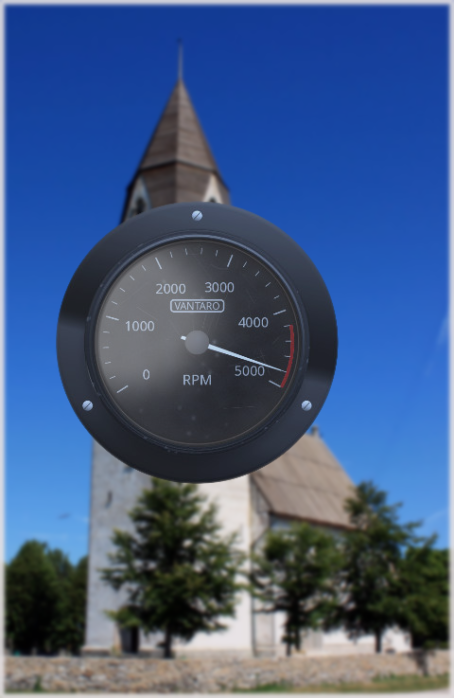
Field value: 4800 (rpm)
